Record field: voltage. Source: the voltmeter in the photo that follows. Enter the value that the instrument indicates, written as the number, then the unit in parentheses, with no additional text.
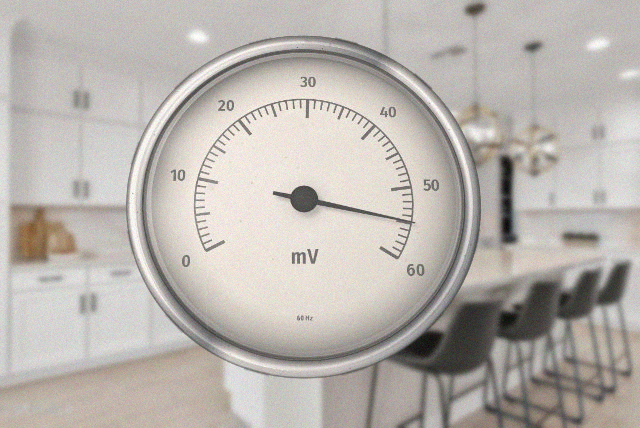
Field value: 55 (mV)
